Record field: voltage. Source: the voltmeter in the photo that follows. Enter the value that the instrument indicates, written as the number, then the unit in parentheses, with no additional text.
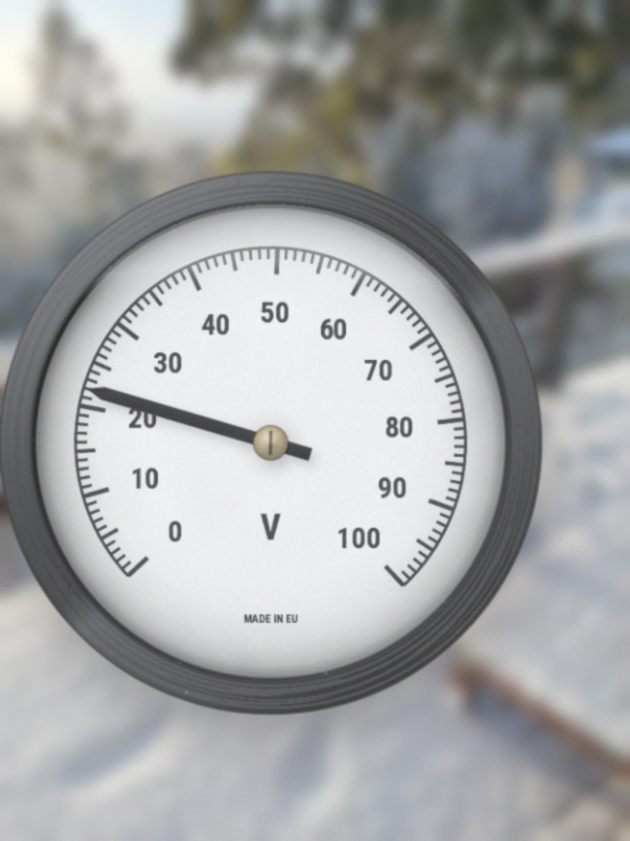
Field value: 22 (V)
